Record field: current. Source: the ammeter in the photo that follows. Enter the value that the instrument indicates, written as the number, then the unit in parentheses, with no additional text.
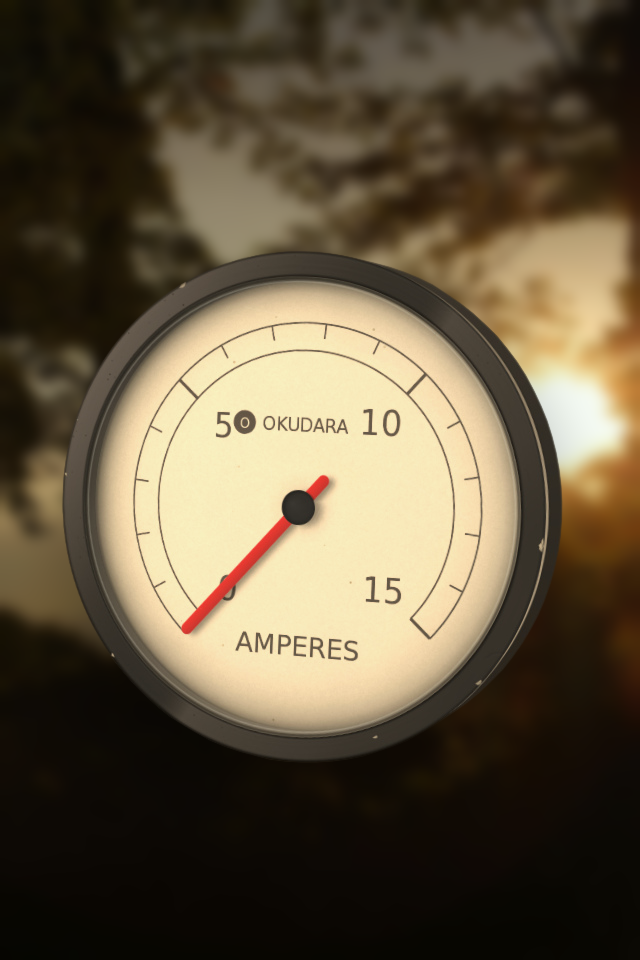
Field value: 0 (A)
